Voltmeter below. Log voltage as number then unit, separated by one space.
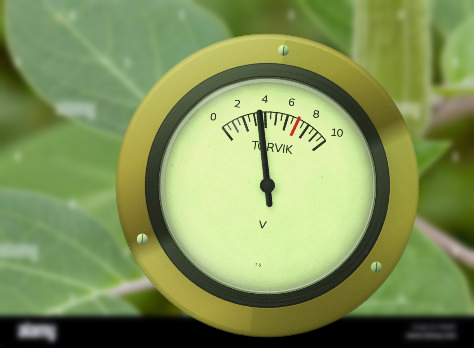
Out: 3.5 V
